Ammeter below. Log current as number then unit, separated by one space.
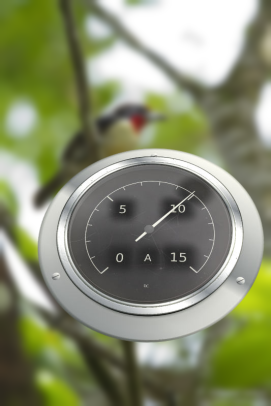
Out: 10 A
